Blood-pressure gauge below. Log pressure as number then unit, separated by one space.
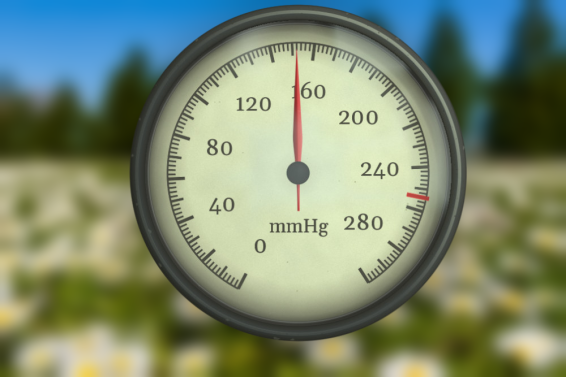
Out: 152 mmHg
